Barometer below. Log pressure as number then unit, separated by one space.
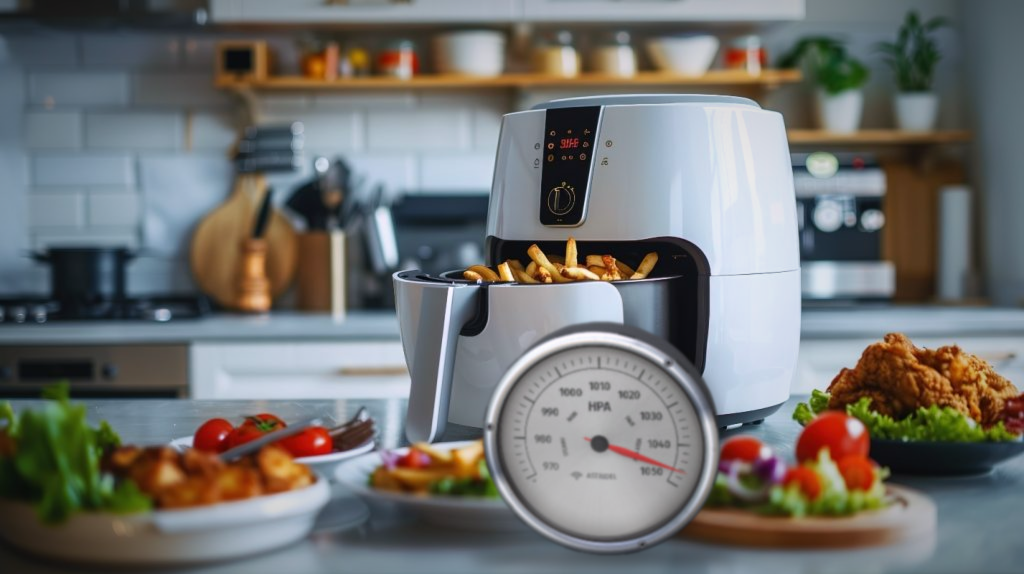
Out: 1046 hPa
